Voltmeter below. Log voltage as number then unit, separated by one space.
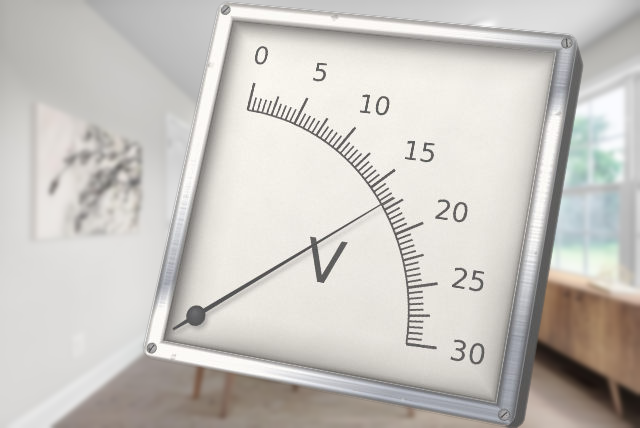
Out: 17 V
